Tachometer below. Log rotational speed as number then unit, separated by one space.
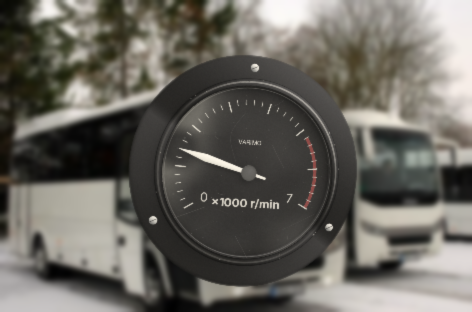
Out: 1400 rpm
